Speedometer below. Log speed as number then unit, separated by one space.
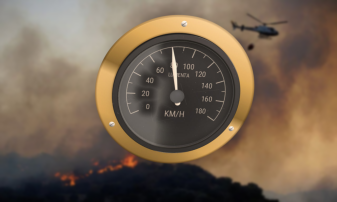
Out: 80 km/h
